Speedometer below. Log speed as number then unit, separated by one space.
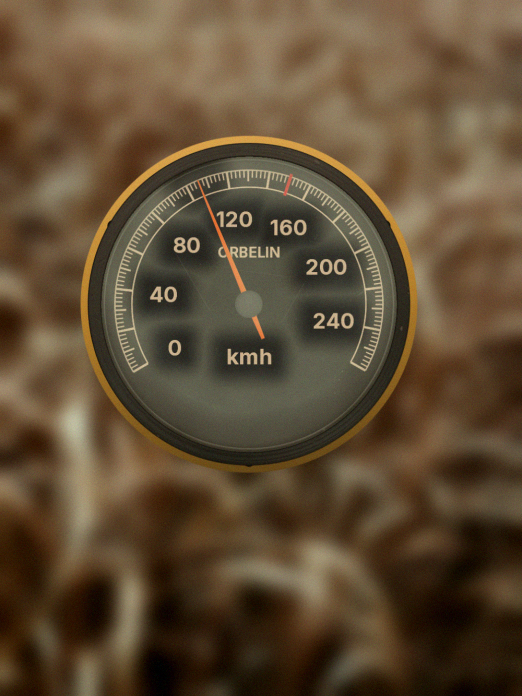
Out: 106 km/h
